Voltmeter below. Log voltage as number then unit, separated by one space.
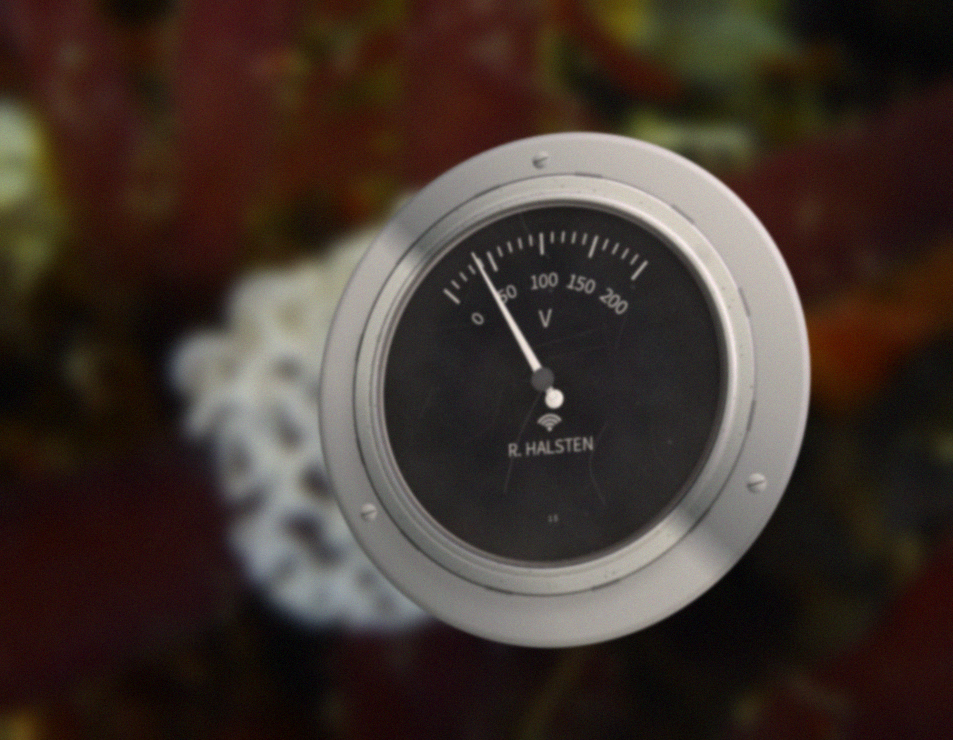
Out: 40 V
